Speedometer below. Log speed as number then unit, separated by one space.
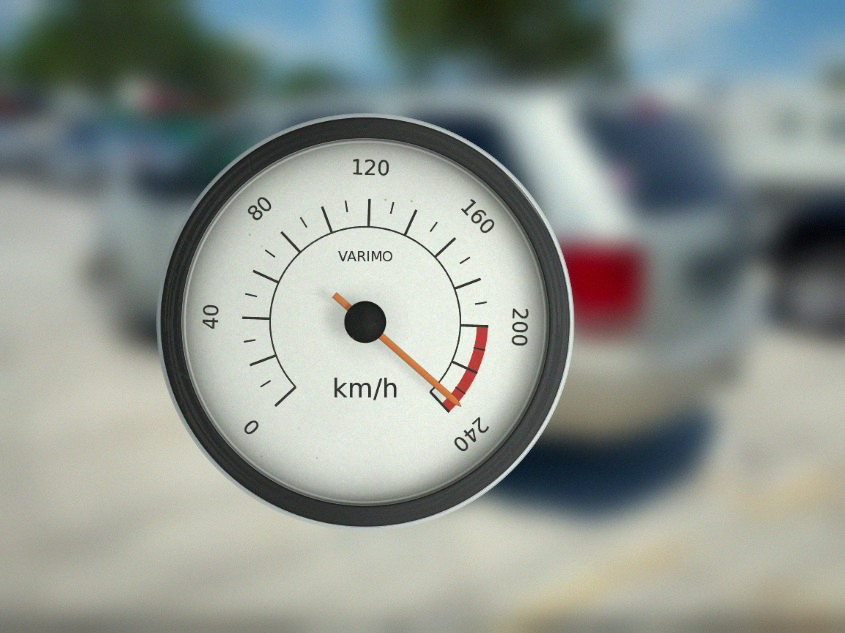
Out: 235 km/h
